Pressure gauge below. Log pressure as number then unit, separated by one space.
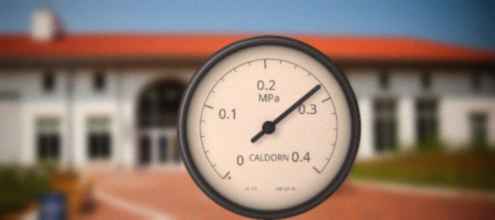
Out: 0.28 MPa
